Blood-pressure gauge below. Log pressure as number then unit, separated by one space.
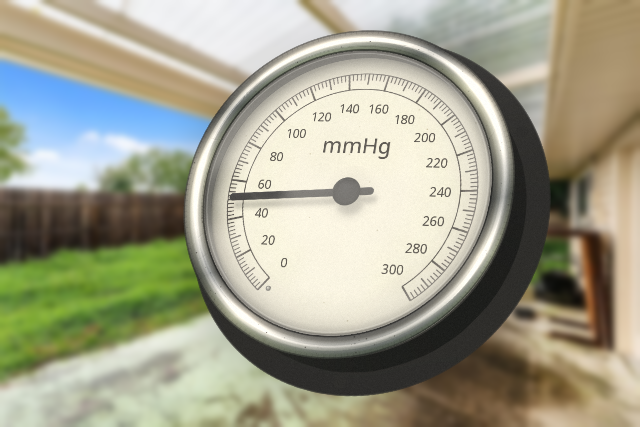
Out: 50 mmHg
